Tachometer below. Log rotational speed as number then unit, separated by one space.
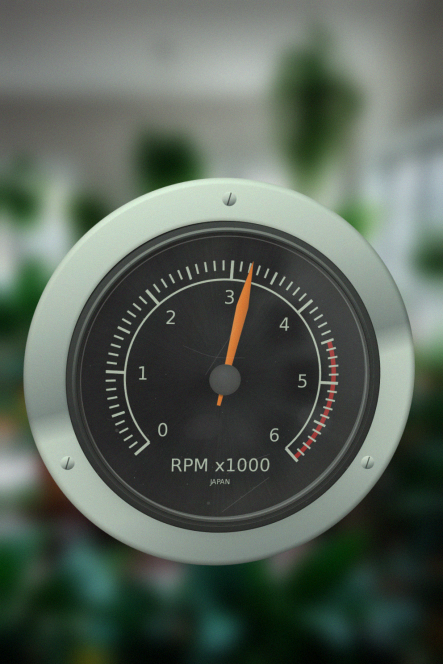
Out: 3200 rpm
